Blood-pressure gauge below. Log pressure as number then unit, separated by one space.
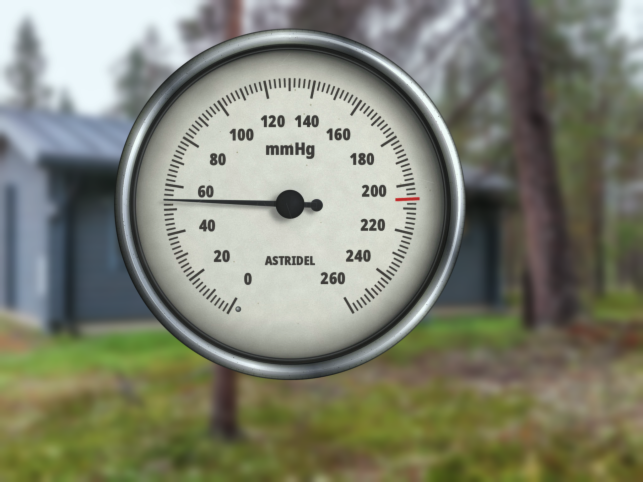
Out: 54 mmHg
